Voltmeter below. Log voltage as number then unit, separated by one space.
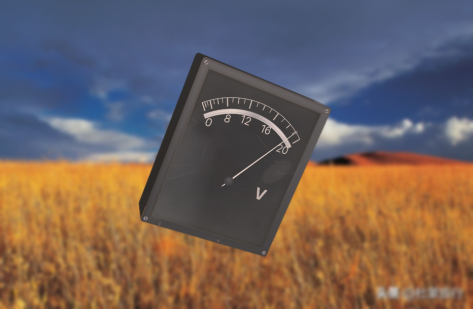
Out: 19 V
